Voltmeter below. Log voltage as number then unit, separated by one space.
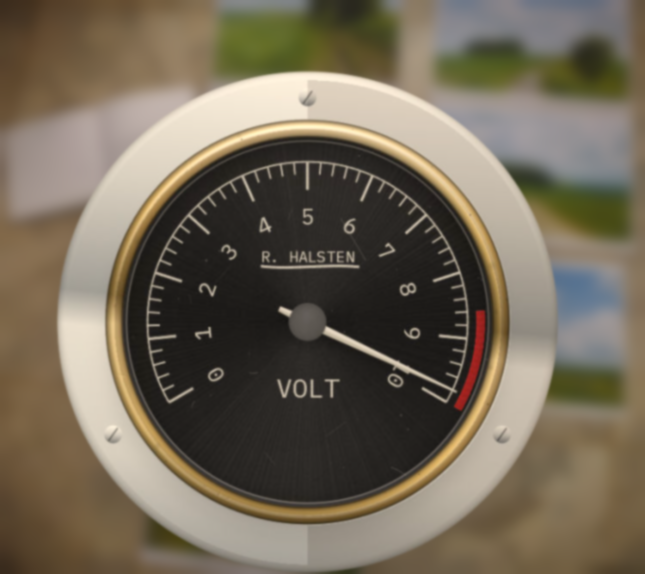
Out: 9.8 V
